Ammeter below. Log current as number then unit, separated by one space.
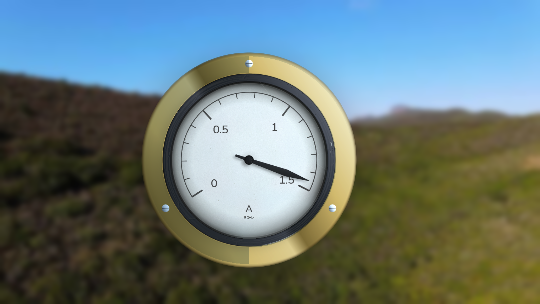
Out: 1.45 A
